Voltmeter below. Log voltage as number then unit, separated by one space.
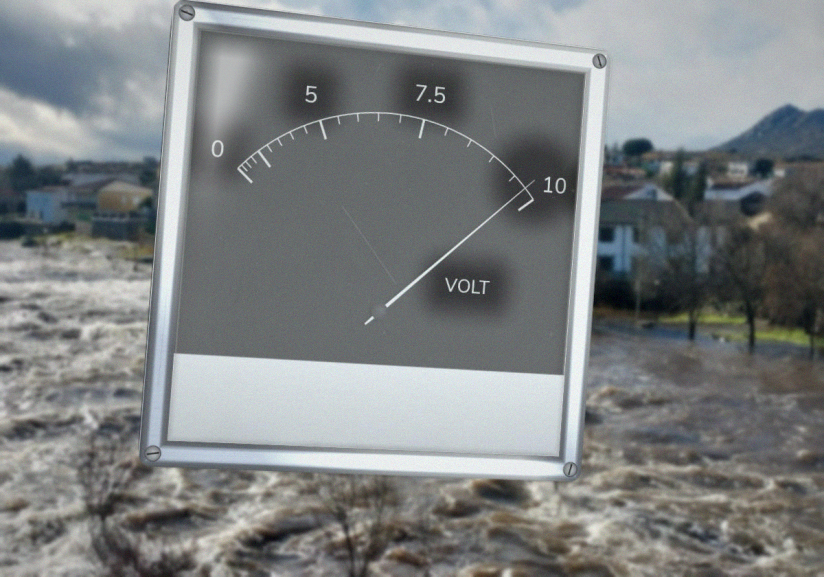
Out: 9.75 V
